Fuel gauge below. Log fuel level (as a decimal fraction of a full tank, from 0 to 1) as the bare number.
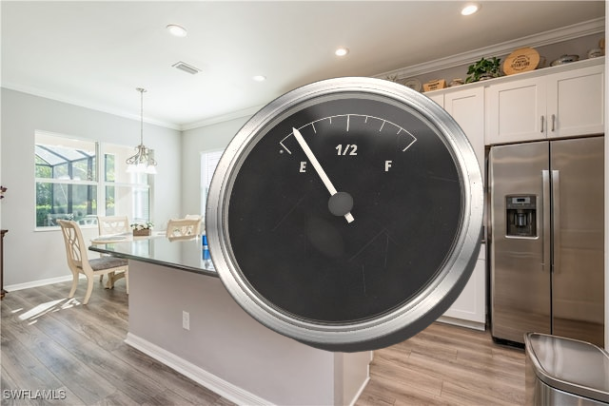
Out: 0.125
